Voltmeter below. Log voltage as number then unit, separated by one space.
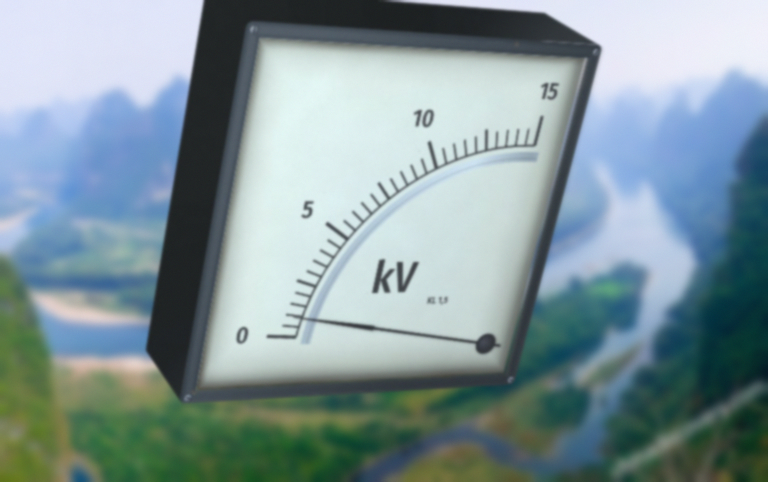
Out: 1 kV
